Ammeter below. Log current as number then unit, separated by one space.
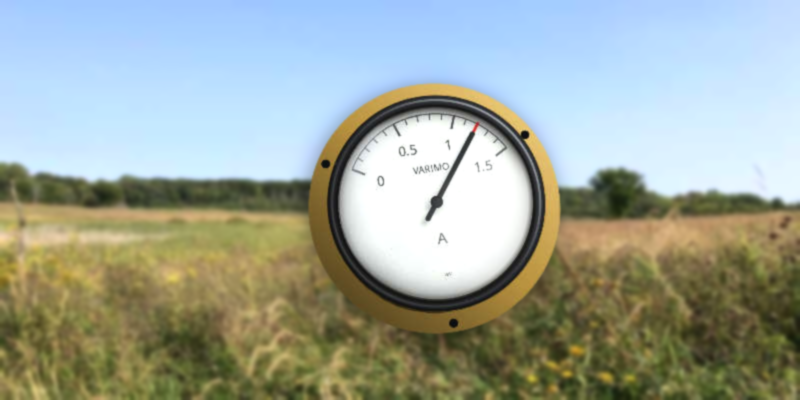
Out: 1.2 A
